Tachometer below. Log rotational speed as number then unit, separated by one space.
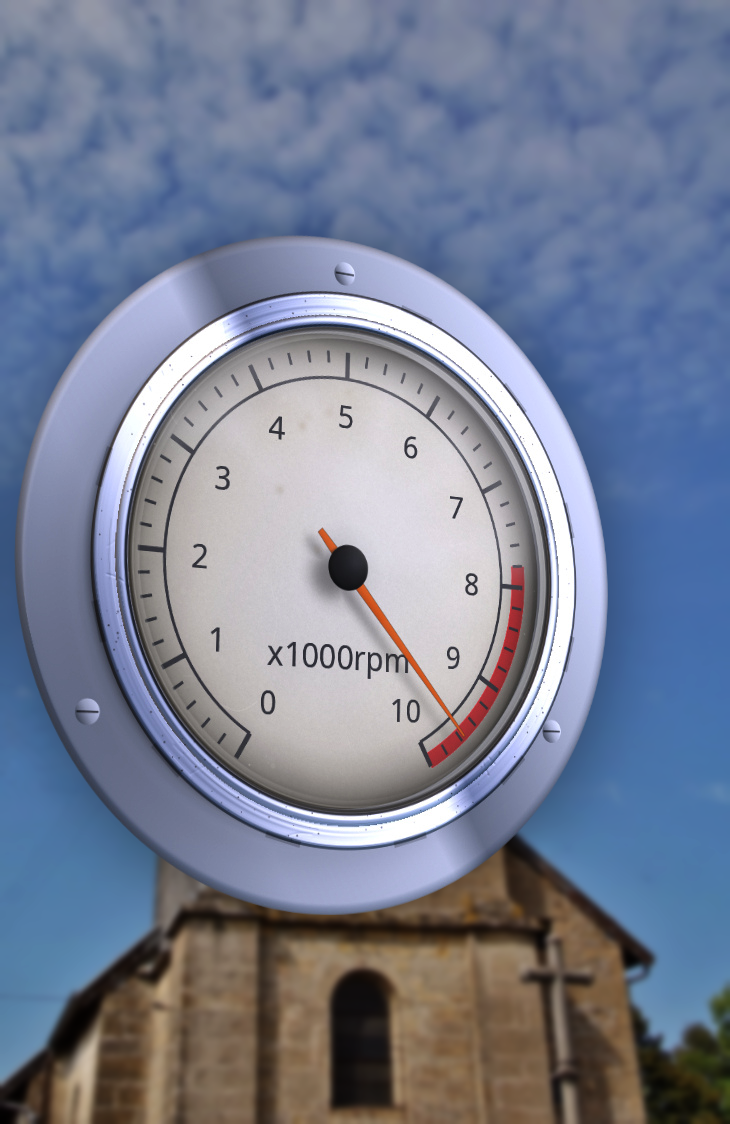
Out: 9600 rpm
